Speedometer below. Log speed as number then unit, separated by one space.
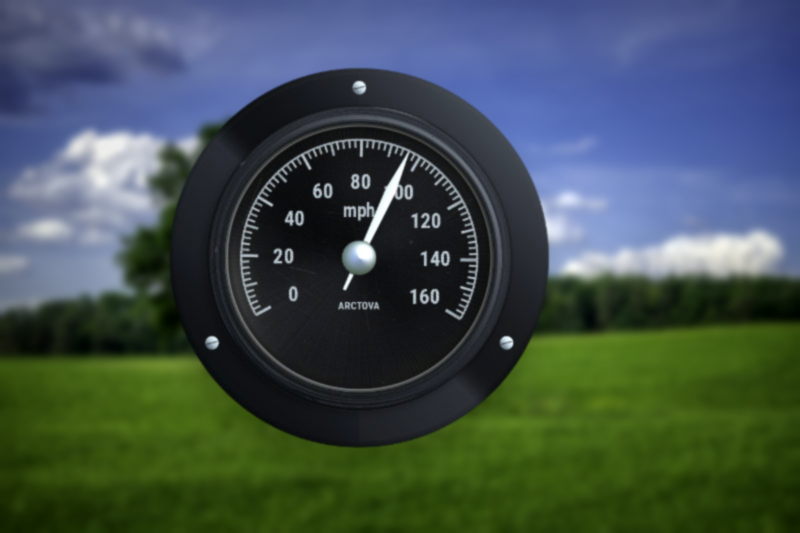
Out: 96 mph
